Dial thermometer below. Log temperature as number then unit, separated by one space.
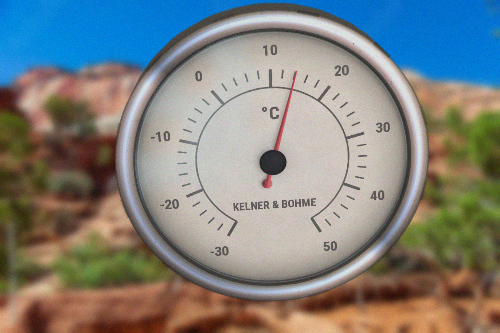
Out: 14 °C
